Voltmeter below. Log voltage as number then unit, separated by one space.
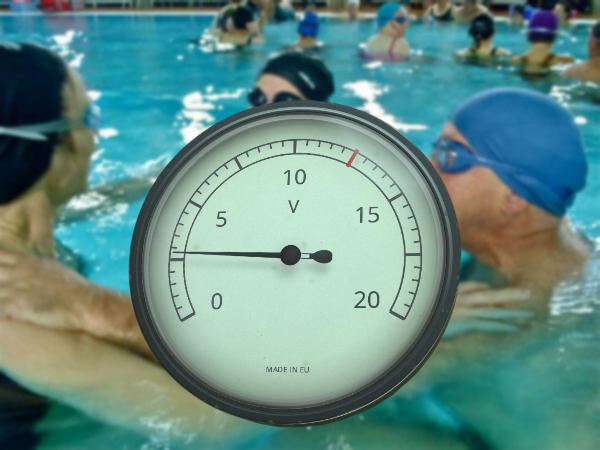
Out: 2.75 V
